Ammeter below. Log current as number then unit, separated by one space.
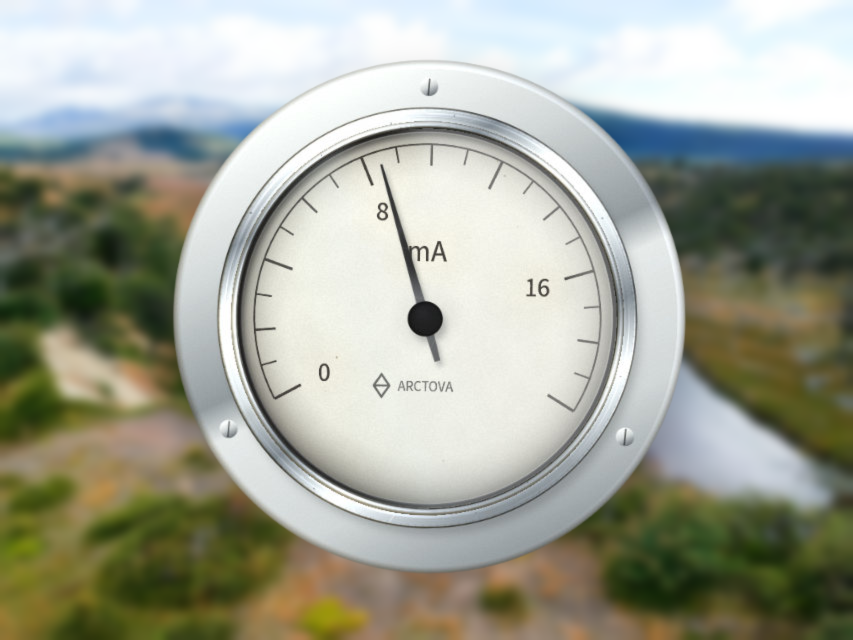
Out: 8.5 mA
